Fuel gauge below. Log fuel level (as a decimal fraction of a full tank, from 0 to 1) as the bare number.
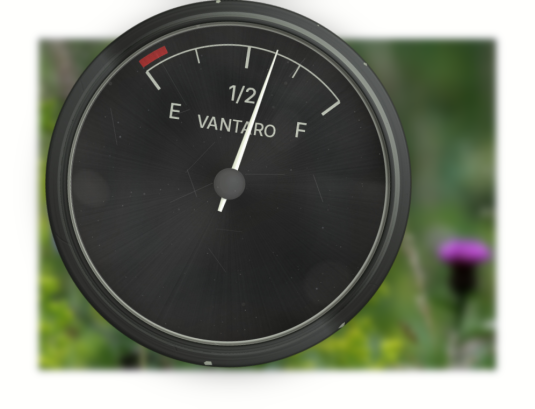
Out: 0.625
